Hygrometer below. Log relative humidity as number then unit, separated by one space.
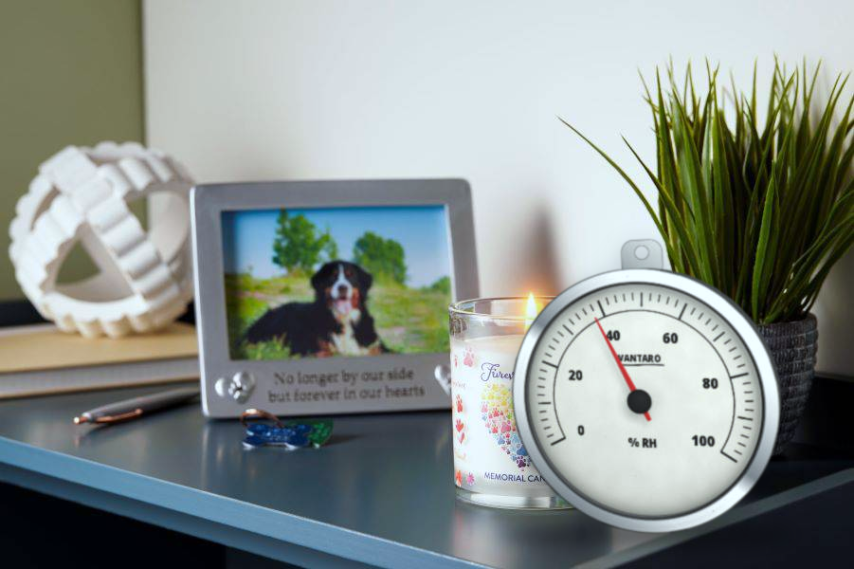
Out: 38 %
